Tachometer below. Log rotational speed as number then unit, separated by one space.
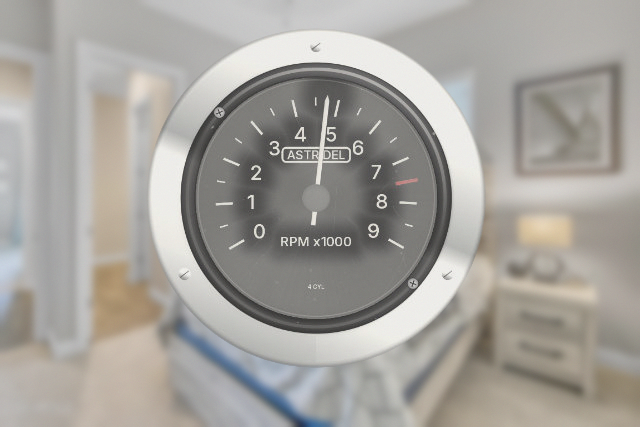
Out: 4750 rpm
